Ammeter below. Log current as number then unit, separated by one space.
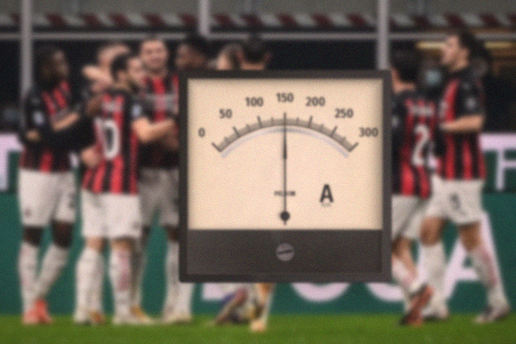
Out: 150 A
